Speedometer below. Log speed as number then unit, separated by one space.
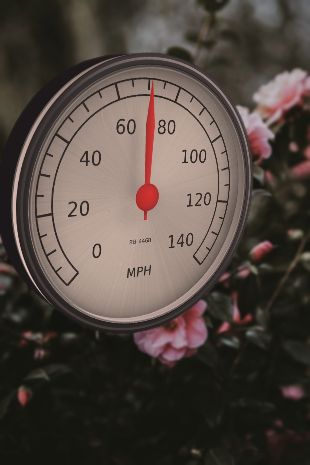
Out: 70 mph
